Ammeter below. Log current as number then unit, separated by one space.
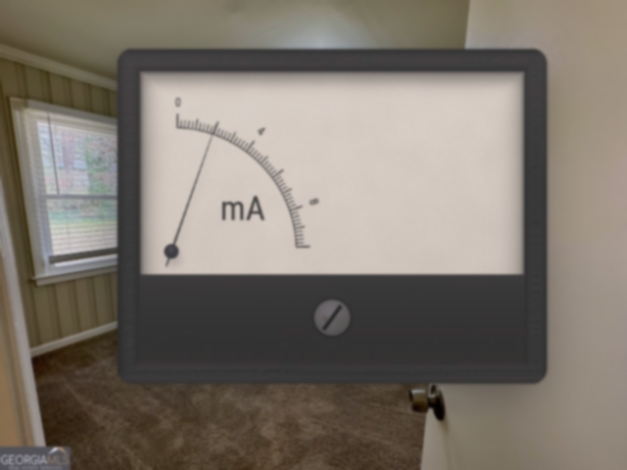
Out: 2 mA
